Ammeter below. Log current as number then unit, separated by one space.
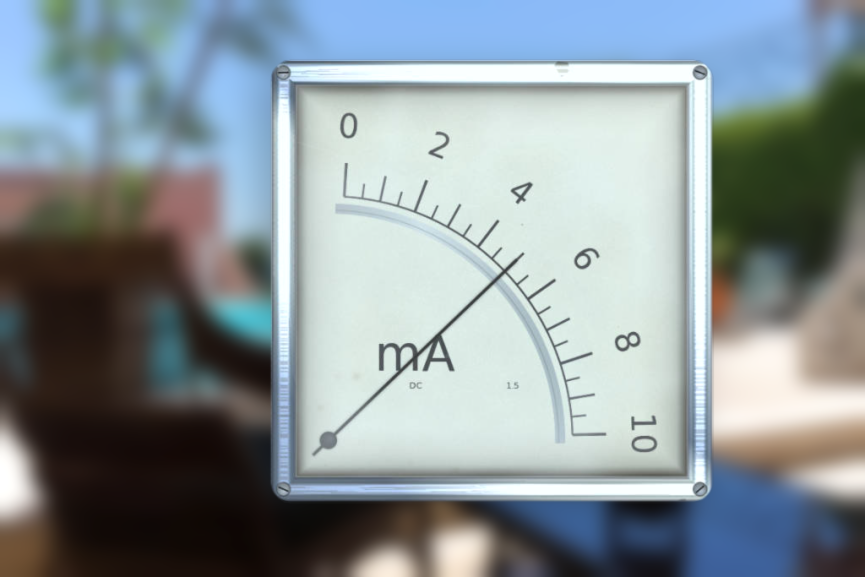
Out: 5 mA
